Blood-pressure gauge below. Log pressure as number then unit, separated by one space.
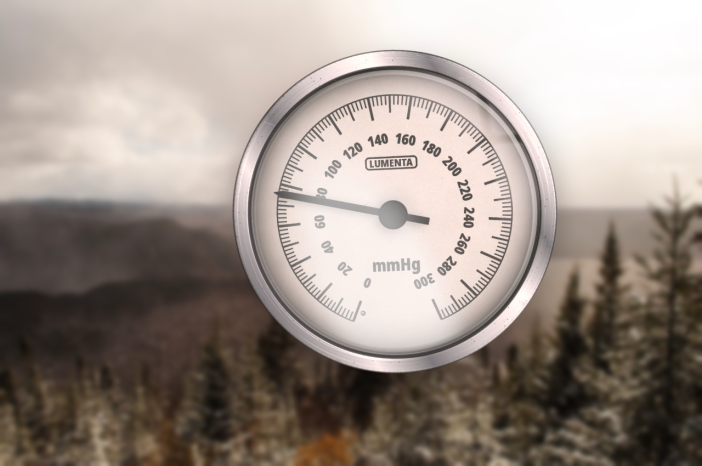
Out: 76 mmHg
